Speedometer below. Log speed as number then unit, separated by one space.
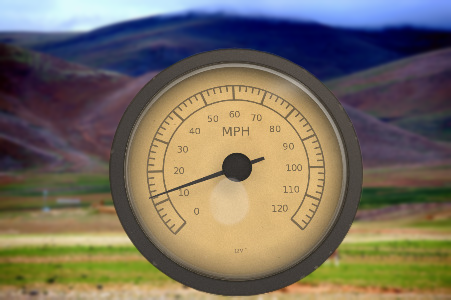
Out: 12 mph
